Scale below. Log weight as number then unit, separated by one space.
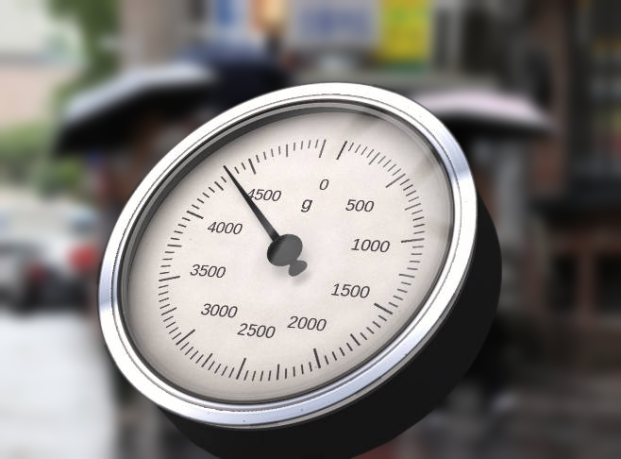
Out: 4350 g
